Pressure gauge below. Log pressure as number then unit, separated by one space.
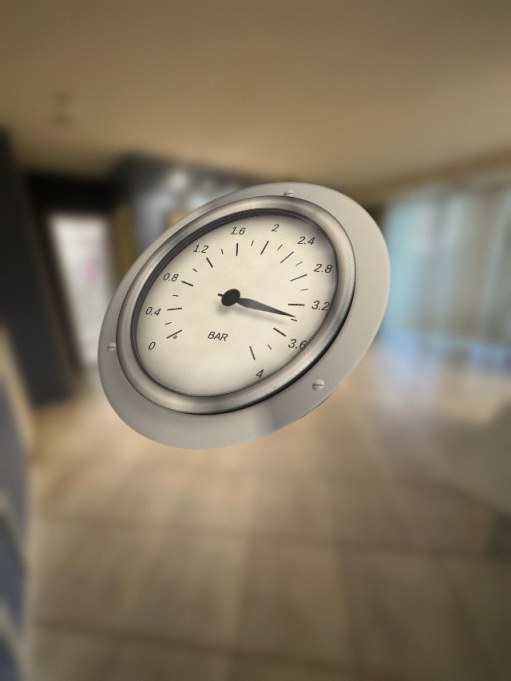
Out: 3.4 bar
